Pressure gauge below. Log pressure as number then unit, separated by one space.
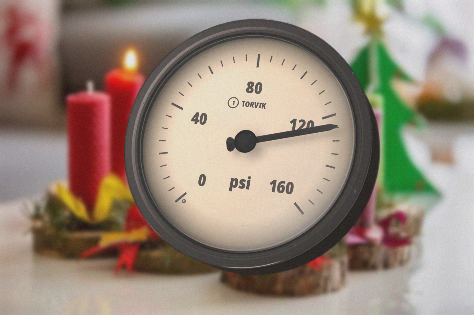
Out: 125 psi
